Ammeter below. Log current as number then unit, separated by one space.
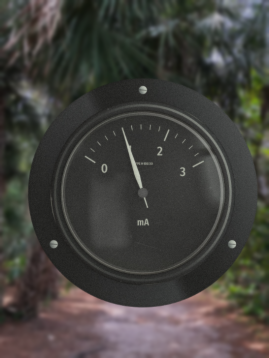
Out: 1 mA
